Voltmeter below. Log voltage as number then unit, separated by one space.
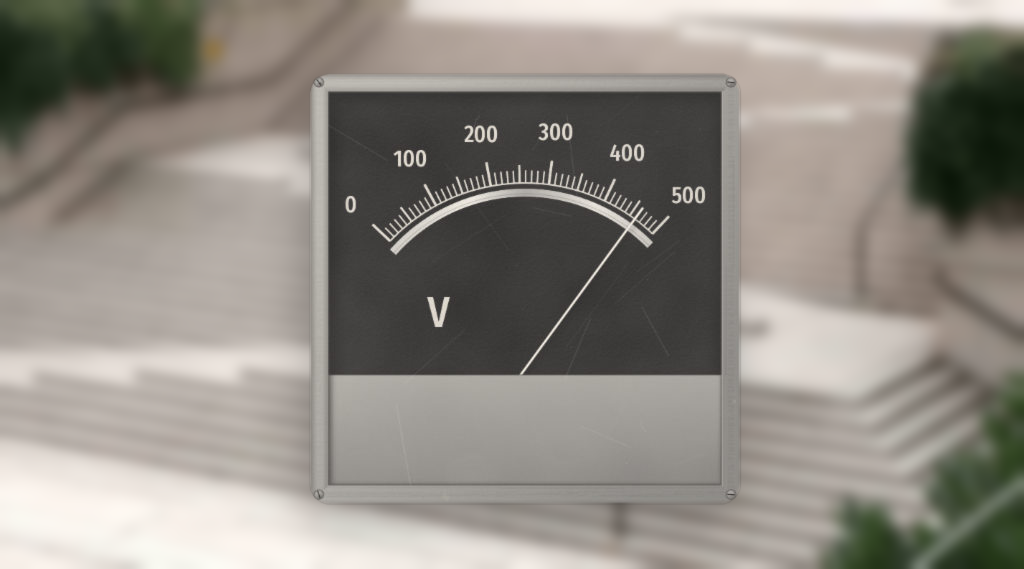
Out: 460 V
